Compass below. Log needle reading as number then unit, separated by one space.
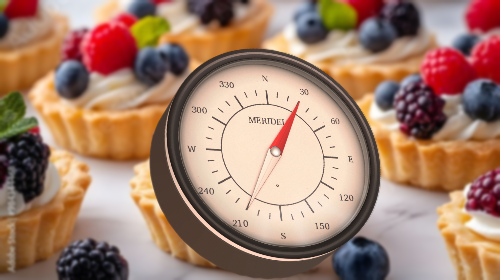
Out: 30 °
